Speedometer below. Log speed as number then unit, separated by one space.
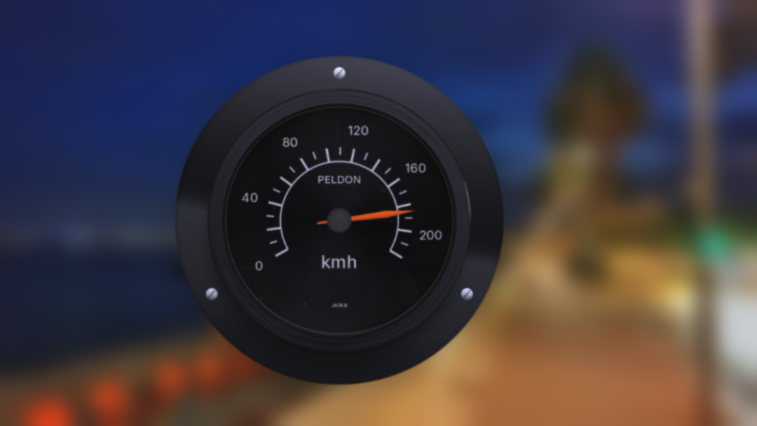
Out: 185 km/h
